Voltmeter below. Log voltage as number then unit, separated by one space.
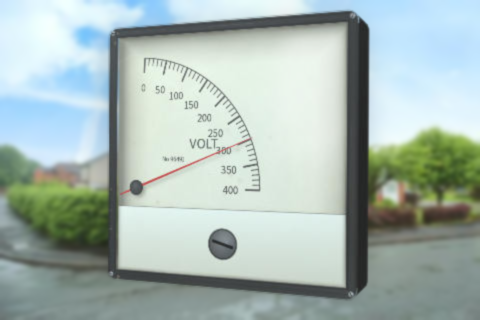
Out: 300 V
